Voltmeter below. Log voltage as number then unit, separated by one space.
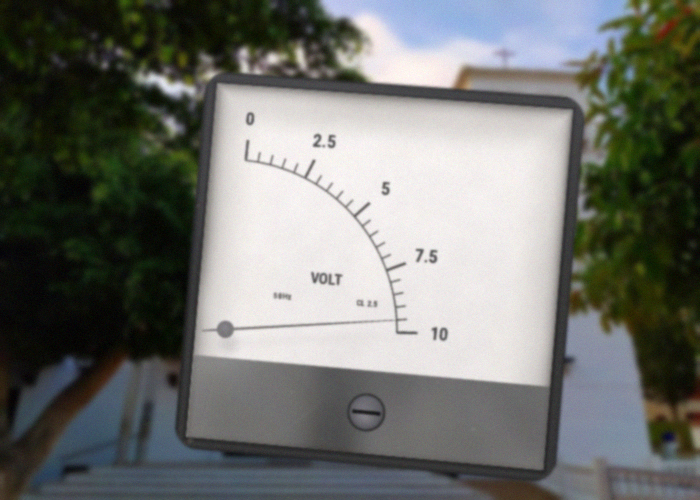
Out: 9.5 V
